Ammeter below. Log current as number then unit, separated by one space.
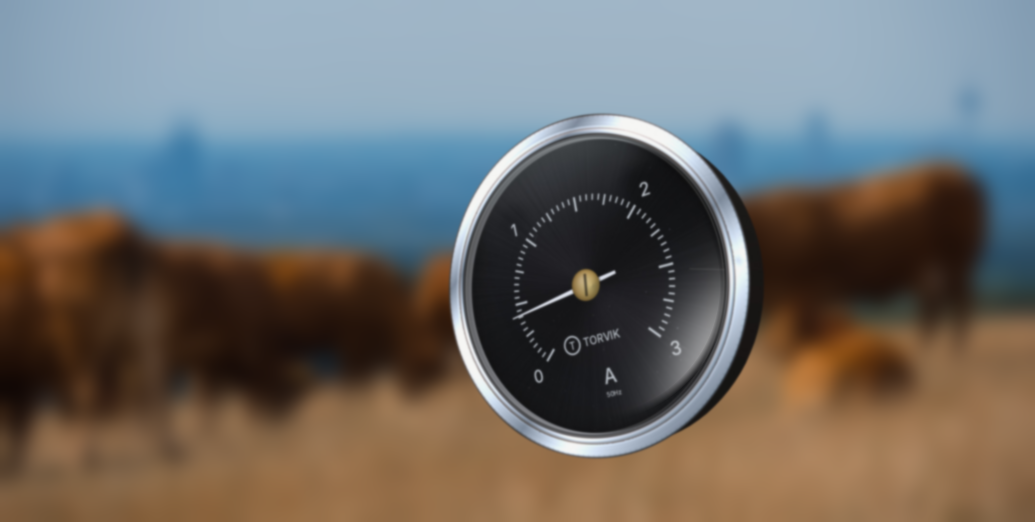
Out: 0.4 A
